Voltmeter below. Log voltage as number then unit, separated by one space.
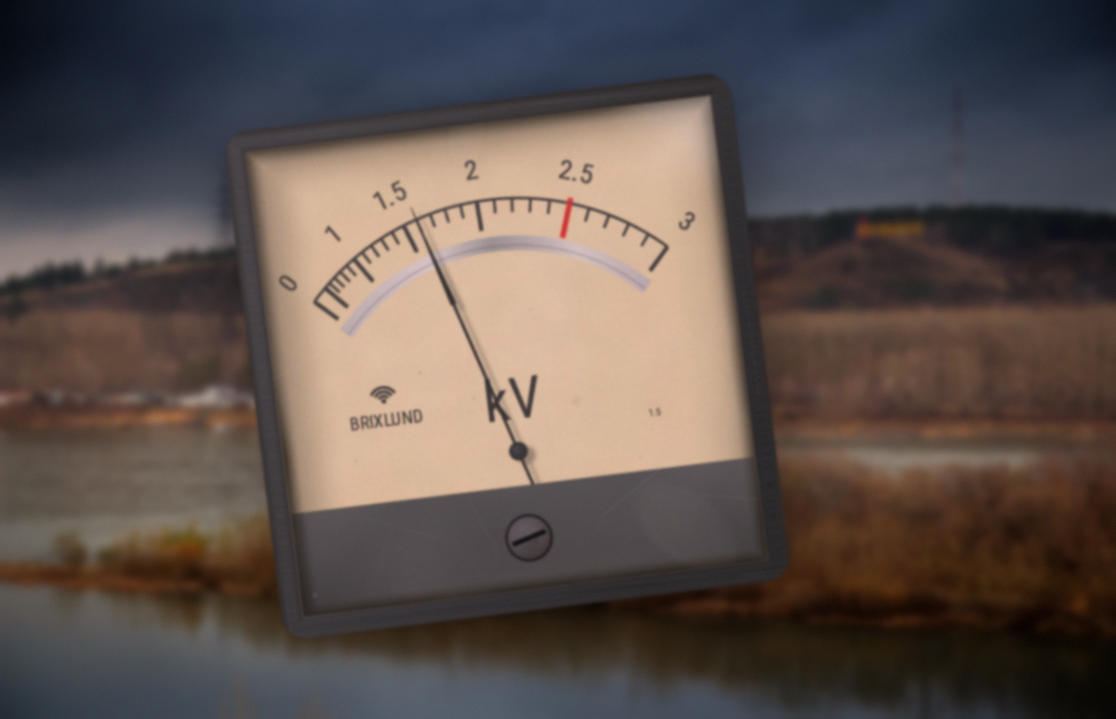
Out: 1.6 kV
